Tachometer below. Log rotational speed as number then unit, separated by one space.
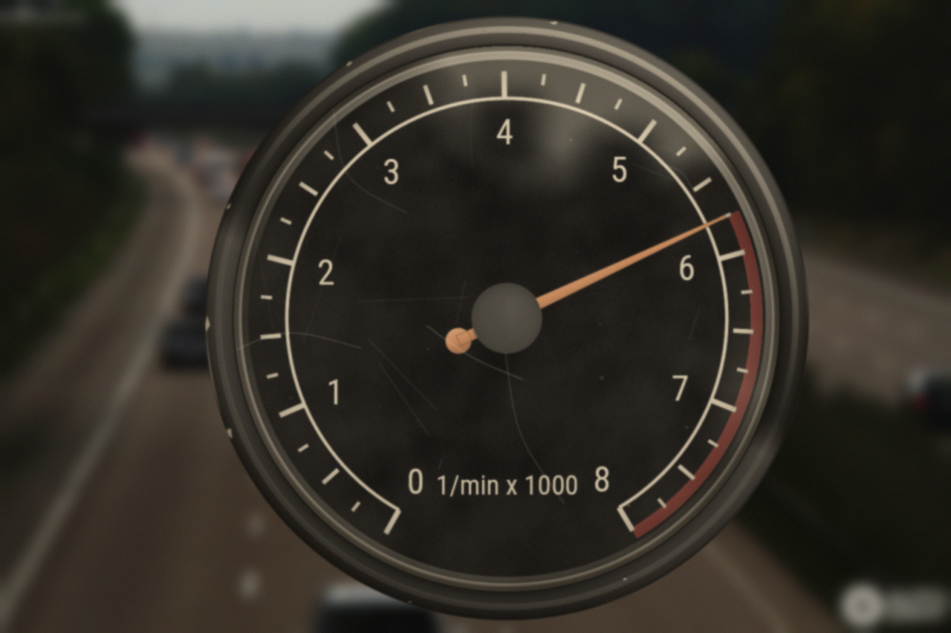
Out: 5750 rpm
